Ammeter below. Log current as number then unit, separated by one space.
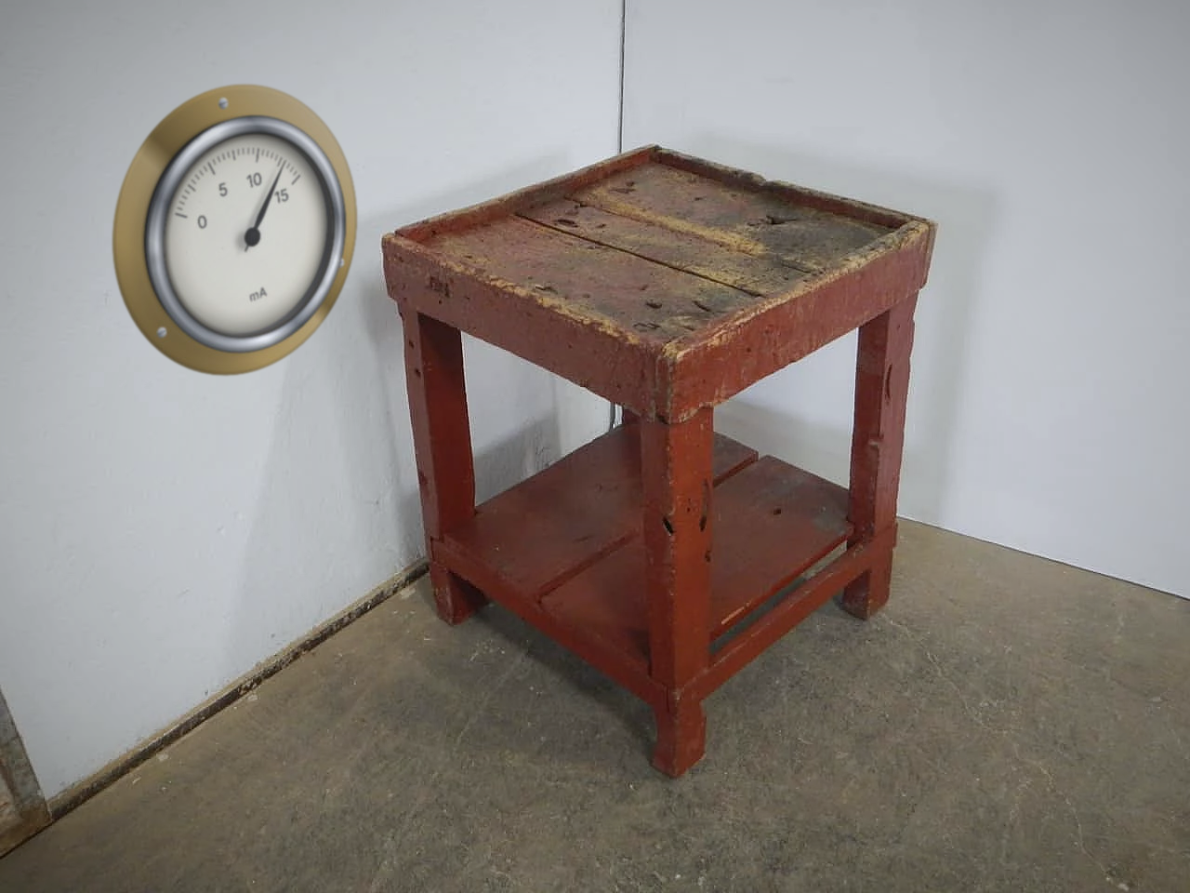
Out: 12.5 mA
